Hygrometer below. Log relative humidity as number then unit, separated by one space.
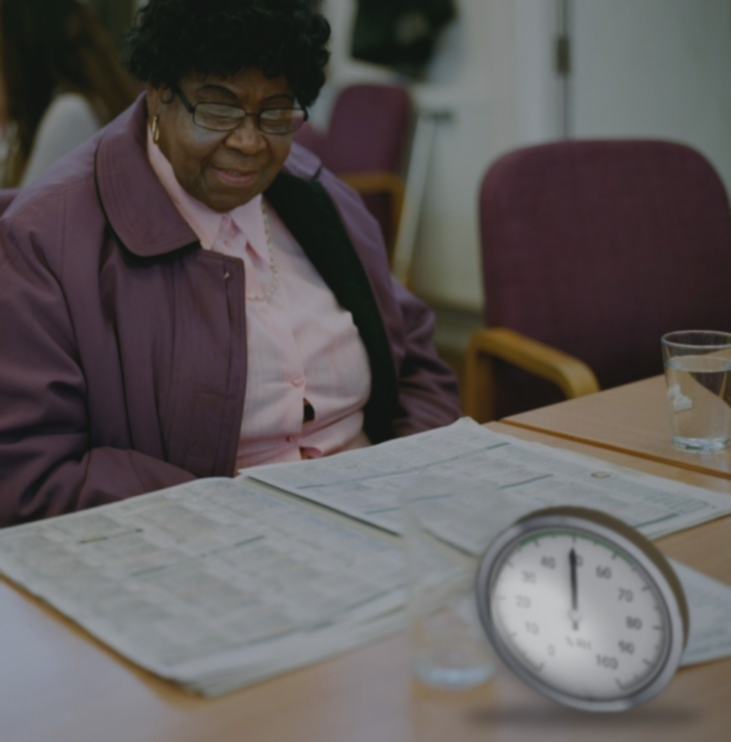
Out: 50 %
